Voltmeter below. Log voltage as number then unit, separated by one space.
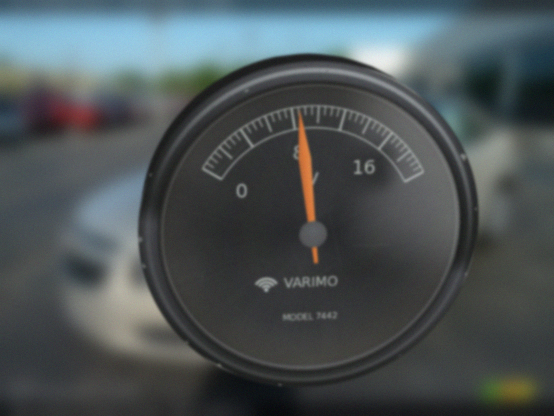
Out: 8.5 V
